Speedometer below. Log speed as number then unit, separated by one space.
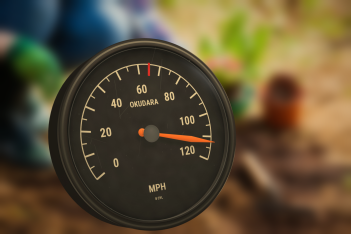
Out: 112.5 mph
